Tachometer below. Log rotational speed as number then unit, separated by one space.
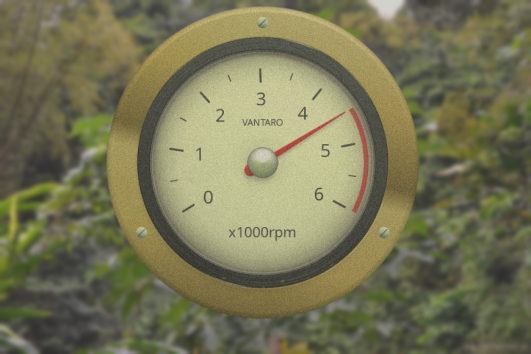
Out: 4500 rpm
